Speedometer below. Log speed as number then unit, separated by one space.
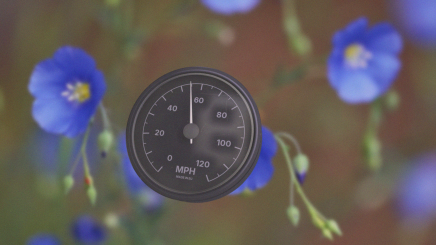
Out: 55 mph
